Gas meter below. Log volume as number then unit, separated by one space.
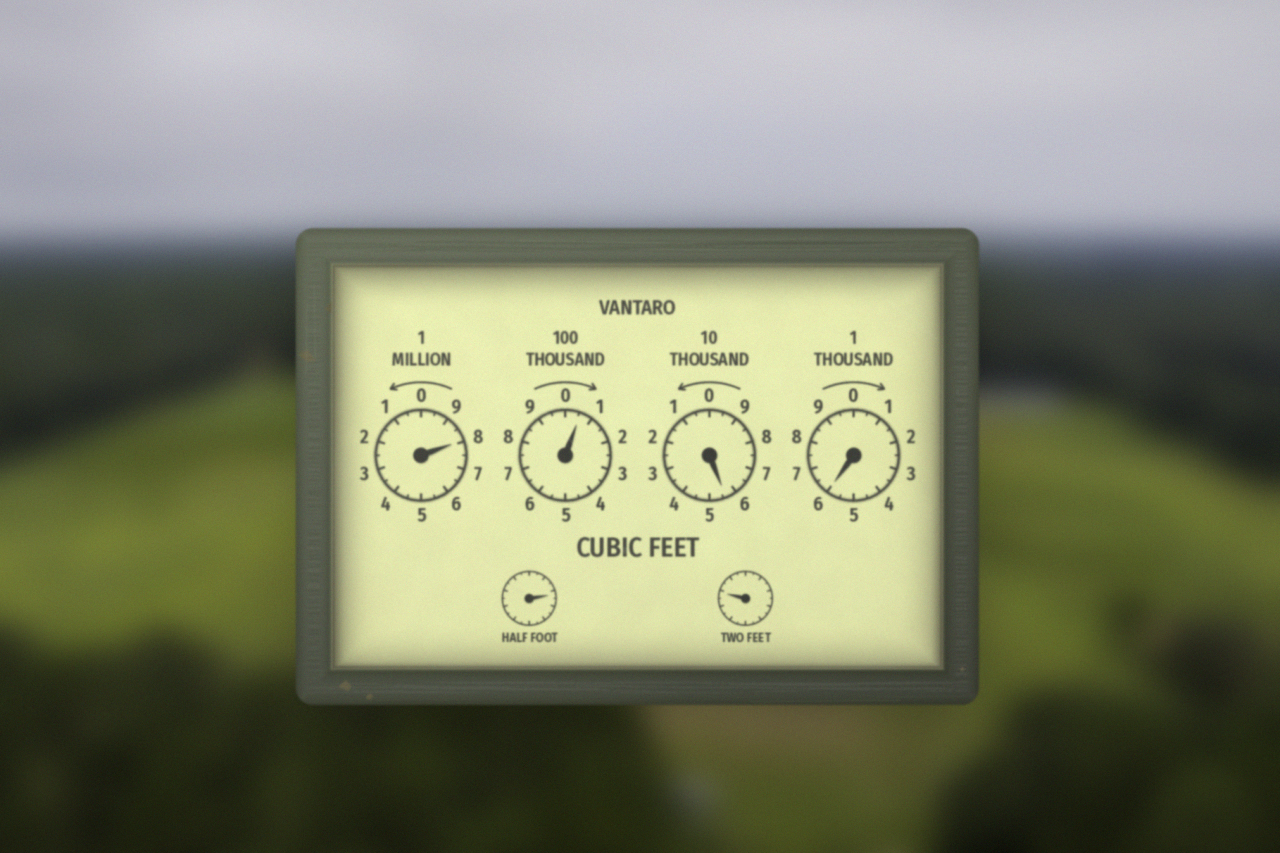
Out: 805600 ft³
